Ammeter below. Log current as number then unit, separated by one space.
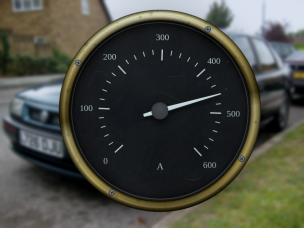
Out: 460 A
